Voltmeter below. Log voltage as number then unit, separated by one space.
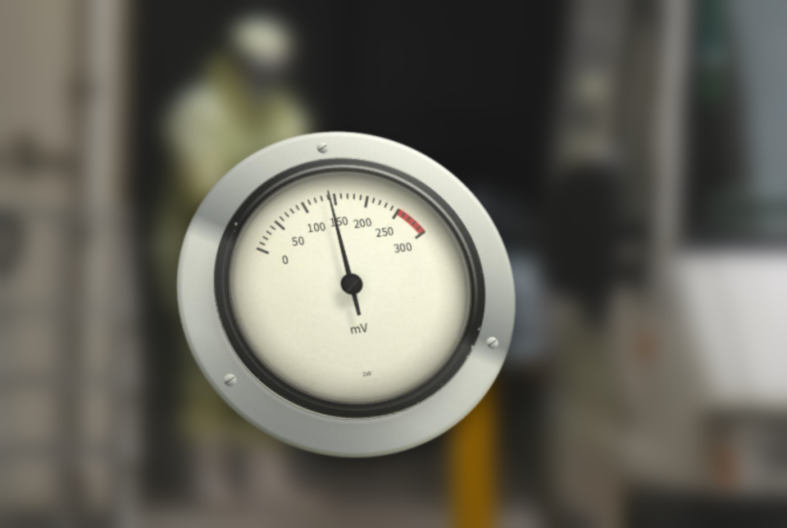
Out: 140 mV
